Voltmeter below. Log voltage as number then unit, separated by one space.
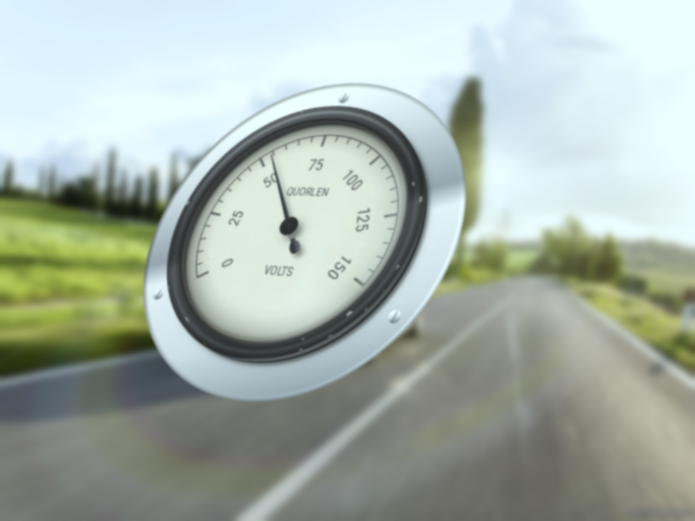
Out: 55 V
